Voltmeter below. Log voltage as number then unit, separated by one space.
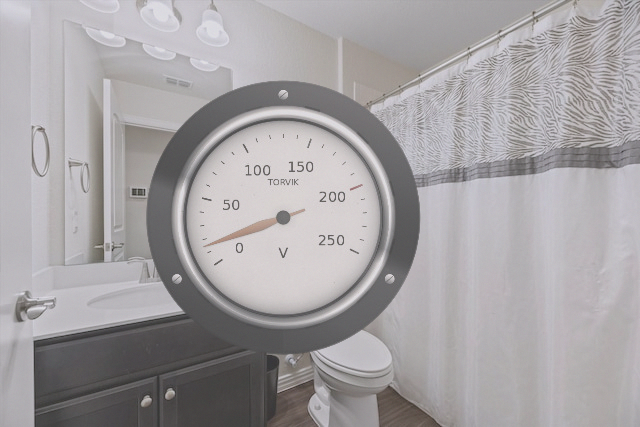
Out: 15 V
